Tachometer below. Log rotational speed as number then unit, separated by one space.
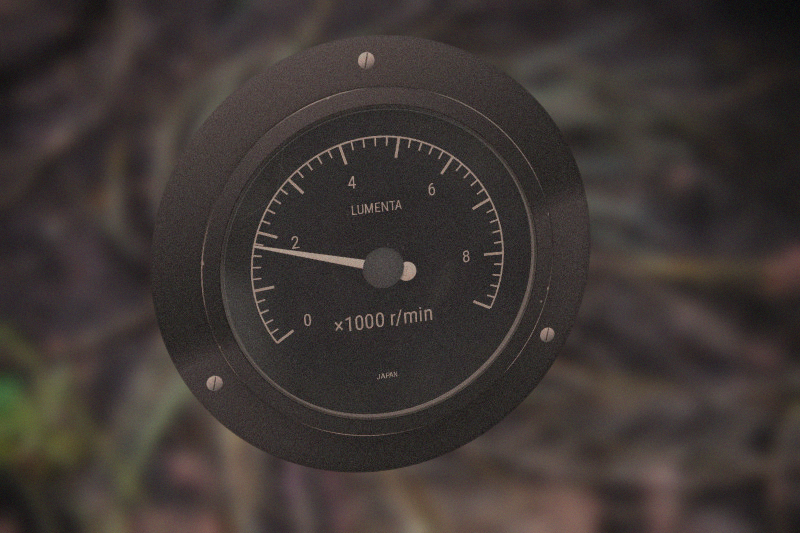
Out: 1800 rpm
